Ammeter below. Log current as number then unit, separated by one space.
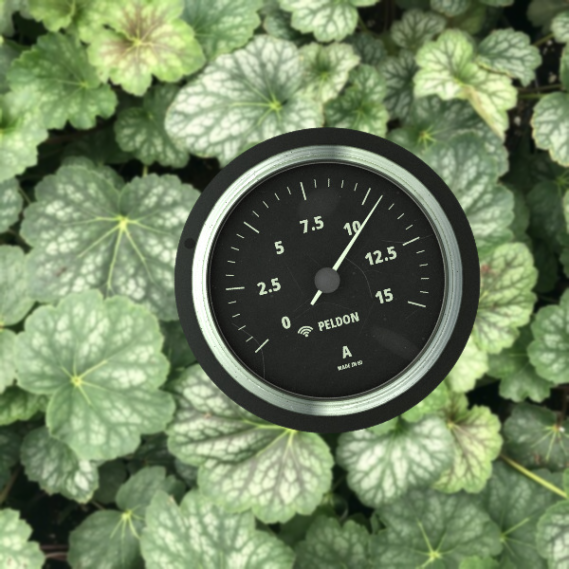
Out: 10.5 A
